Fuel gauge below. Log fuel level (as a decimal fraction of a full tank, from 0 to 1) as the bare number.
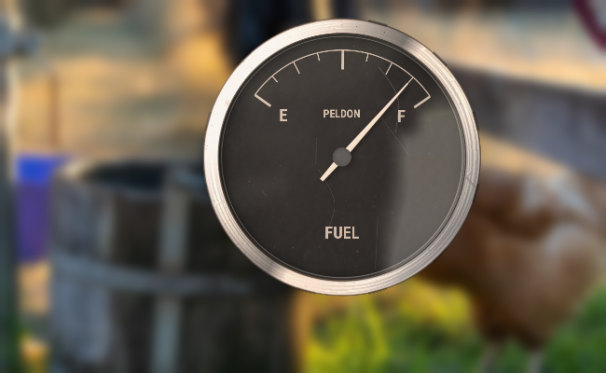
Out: 0.875
